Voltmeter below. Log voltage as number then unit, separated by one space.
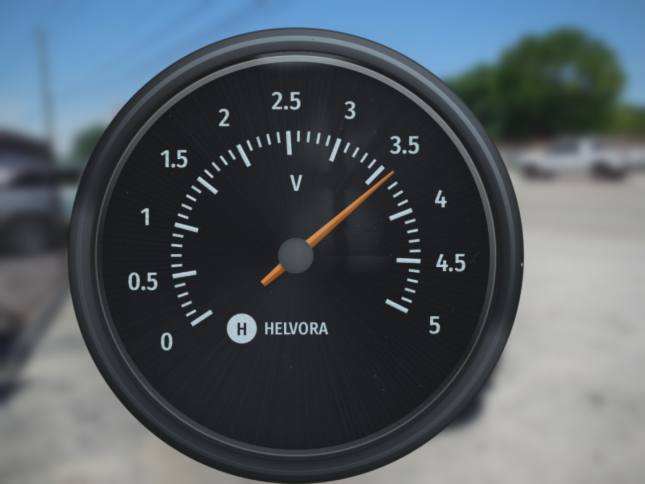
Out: 3.6 V
